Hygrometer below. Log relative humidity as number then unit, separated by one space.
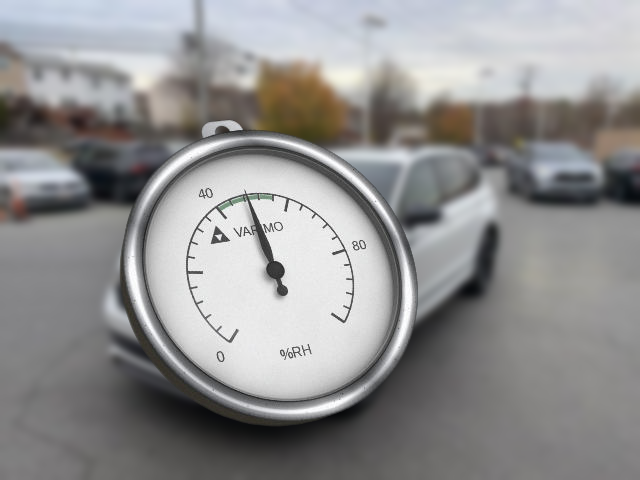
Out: 48 %
